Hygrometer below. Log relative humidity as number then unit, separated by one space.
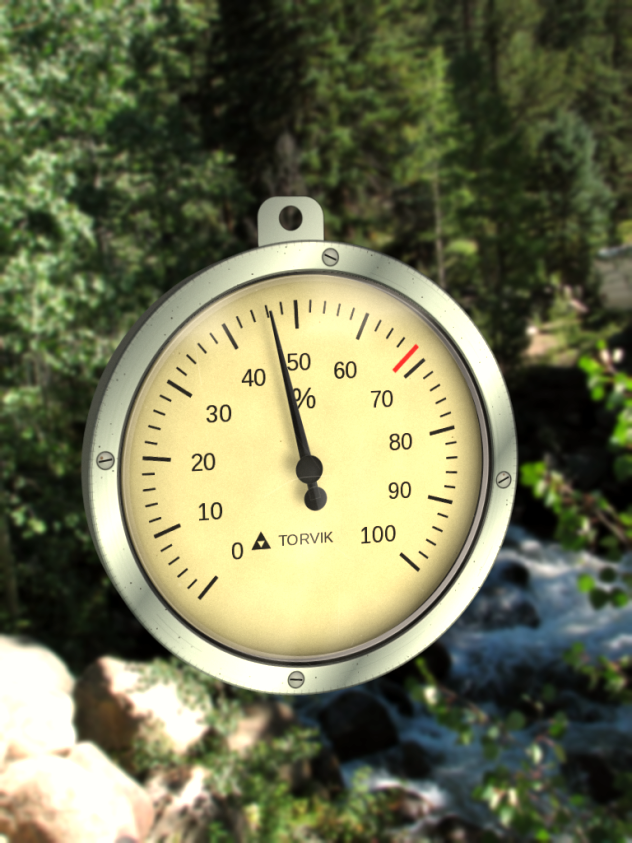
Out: 46 %
